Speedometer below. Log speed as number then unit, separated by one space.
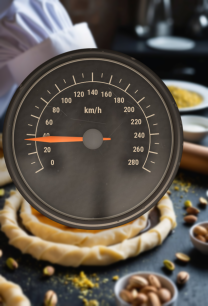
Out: 35 km/h
